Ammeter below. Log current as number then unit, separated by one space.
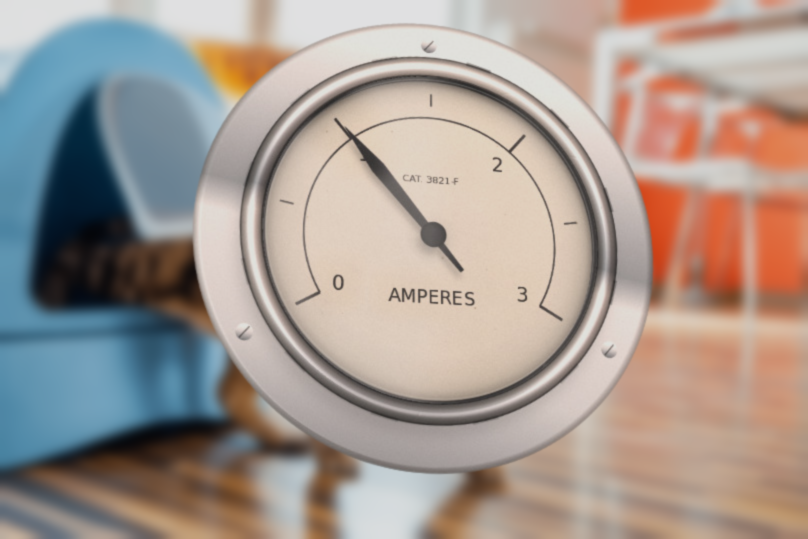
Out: 1 A
